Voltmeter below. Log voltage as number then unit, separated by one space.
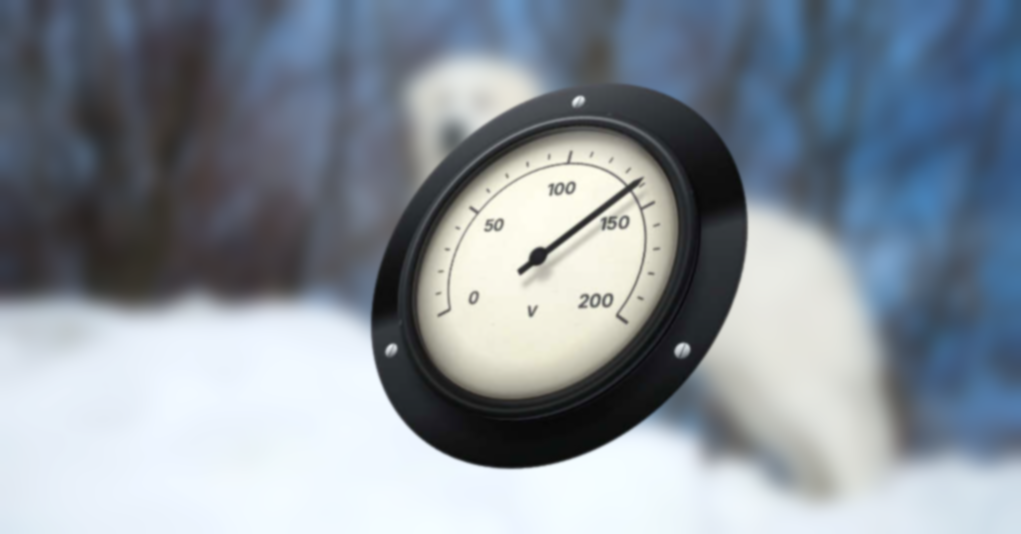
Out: 140 V
